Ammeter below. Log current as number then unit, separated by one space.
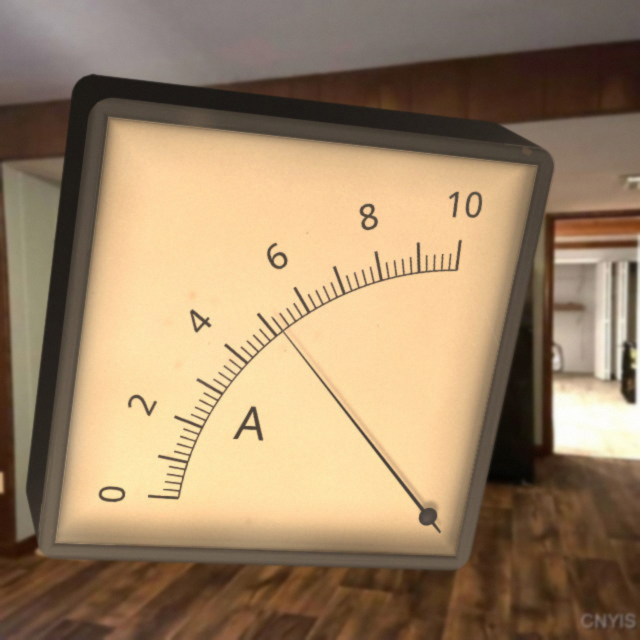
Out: 5.2 A
